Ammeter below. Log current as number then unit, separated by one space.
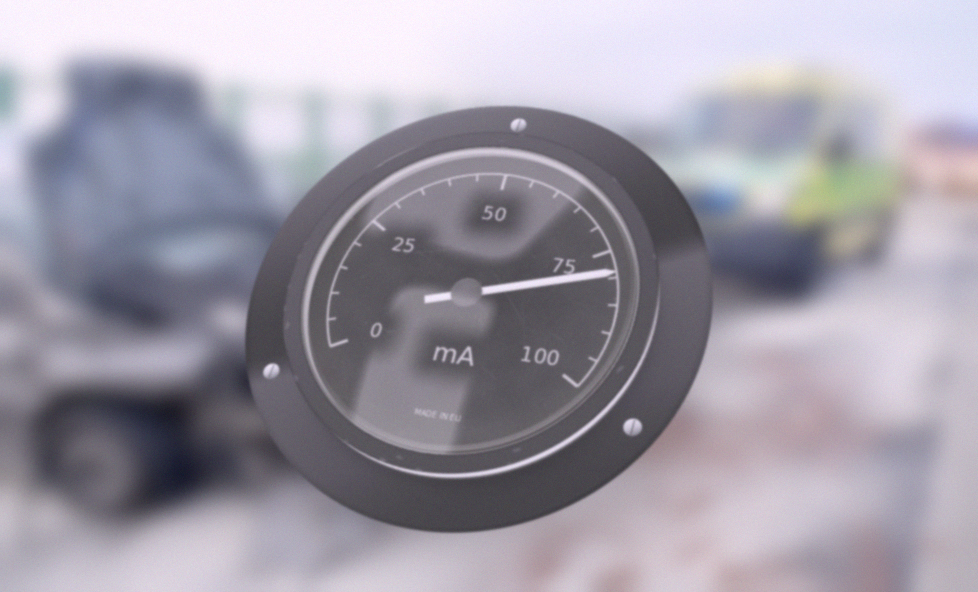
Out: 80 mA
